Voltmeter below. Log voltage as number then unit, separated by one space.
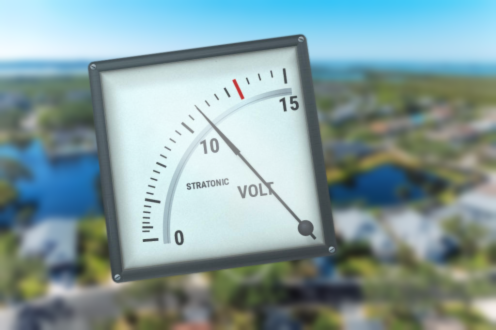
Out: 11 V
